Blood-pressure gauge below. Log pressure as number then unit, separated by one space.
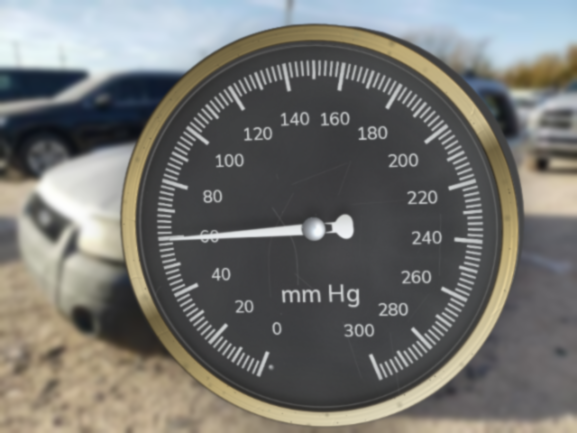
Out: 60 mmHg
